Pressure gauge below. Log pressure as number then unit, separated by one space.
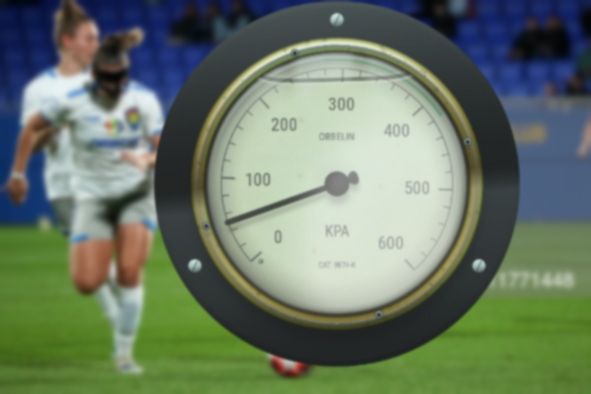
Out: 50 kPa
